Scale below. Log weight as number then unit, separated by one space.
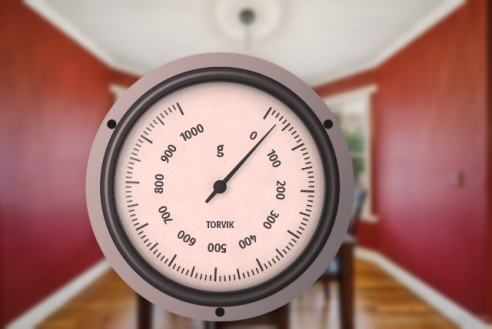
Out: 30 g
